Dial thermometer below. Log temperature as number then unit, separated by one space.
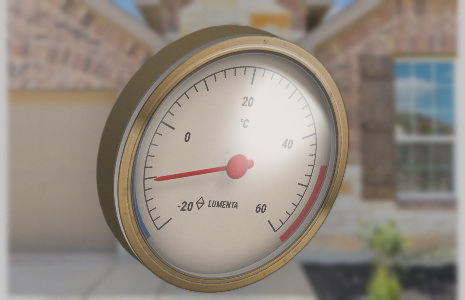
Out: -10 °C
